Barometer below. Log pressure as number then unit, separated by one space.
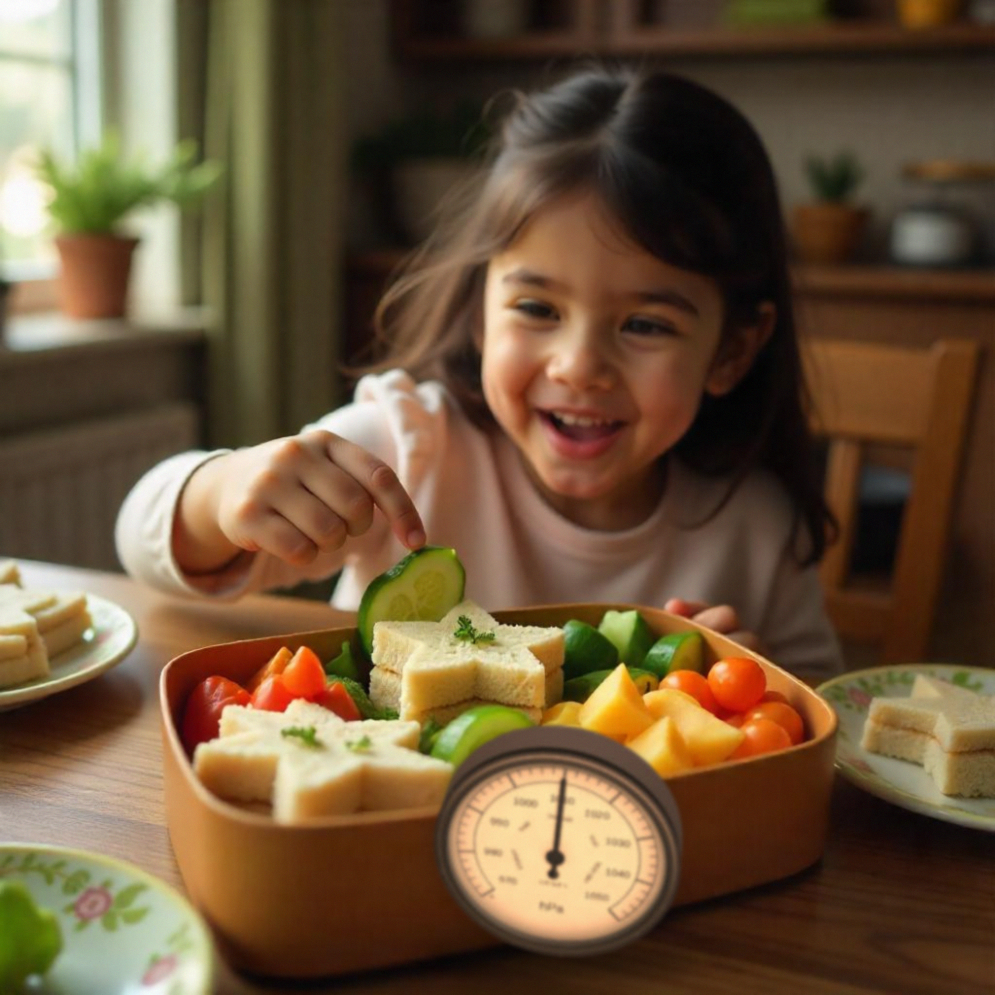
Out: 1010 hPa
